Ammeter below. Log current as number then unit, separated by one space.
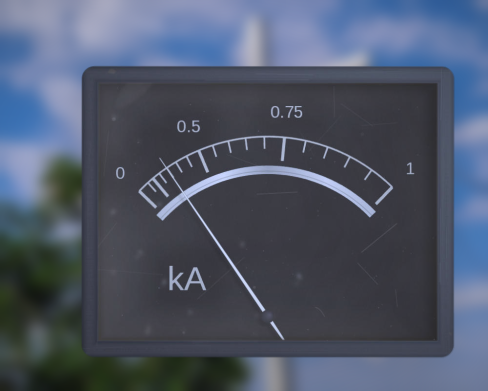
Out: 0.35 kA
